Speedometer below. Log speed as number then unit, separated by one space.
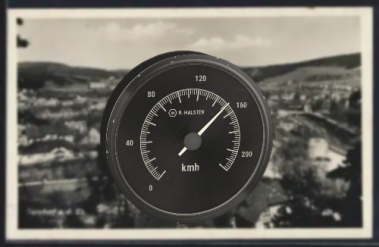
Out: 150 km/h
